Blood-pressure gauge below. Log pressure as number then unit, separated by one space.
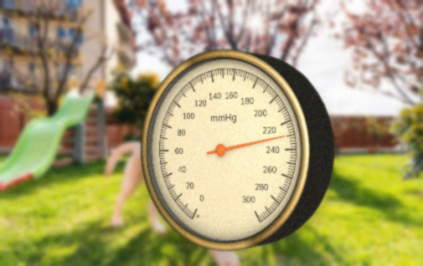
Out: 230 mmHg
